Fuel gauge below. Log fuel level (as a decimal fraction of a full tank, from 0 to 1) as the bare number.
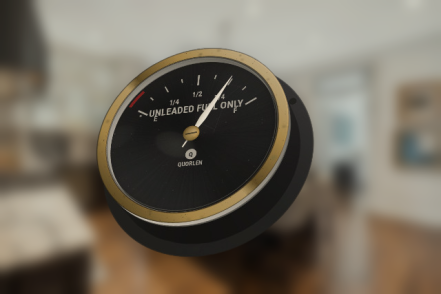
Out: 0.75
